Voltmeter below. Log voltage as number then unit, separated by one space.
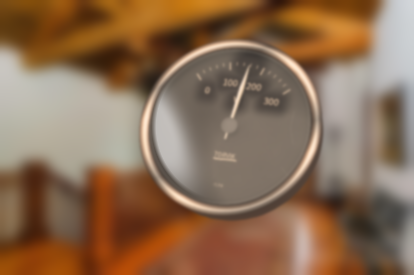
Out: 160 V
